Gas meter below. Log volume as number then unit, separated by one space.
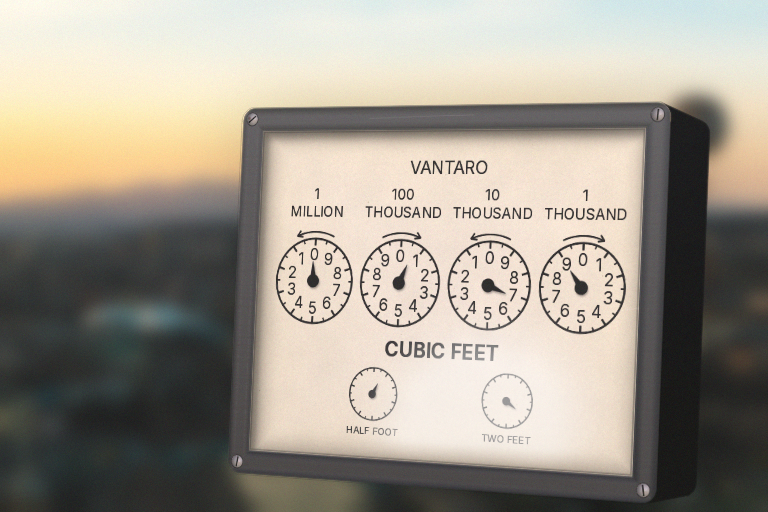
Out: 6900 ft³
